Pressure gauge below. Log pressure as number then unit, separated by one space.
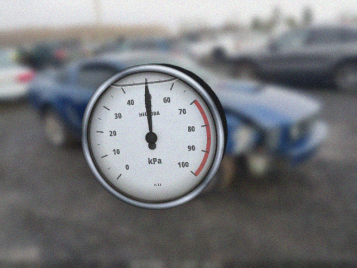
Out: 50 kPa
